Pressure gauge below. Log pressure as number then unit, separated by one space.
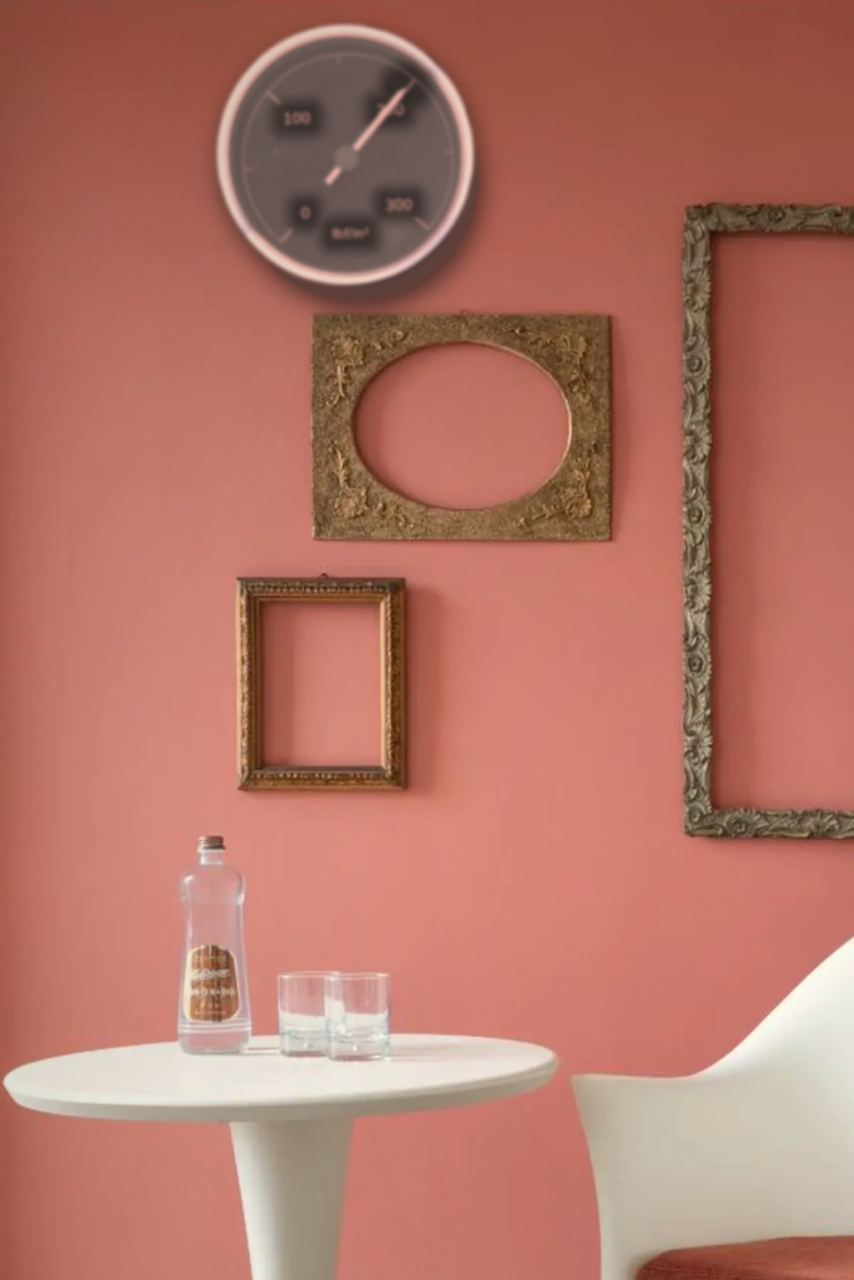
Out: 200 psi
